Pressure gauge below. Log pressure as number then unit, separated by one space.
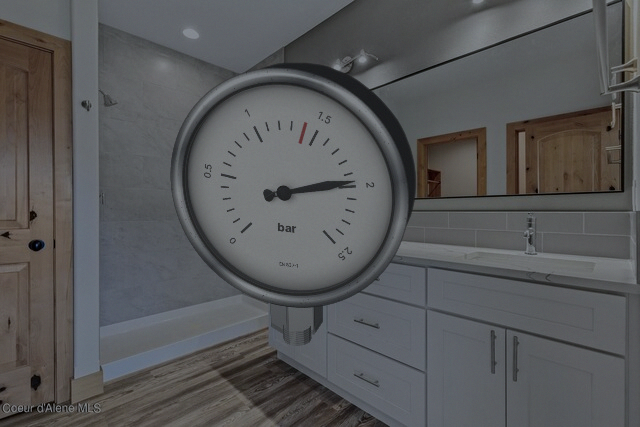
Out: 1.95 bar
